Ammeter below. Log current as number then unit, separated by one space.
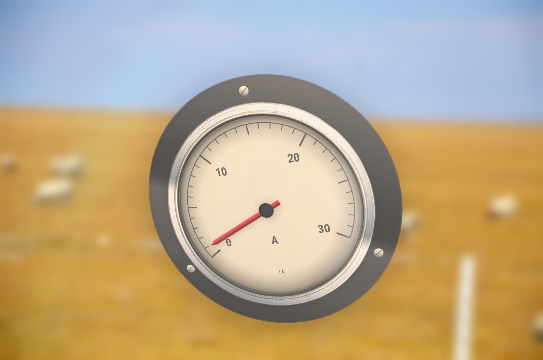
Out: 1 A
